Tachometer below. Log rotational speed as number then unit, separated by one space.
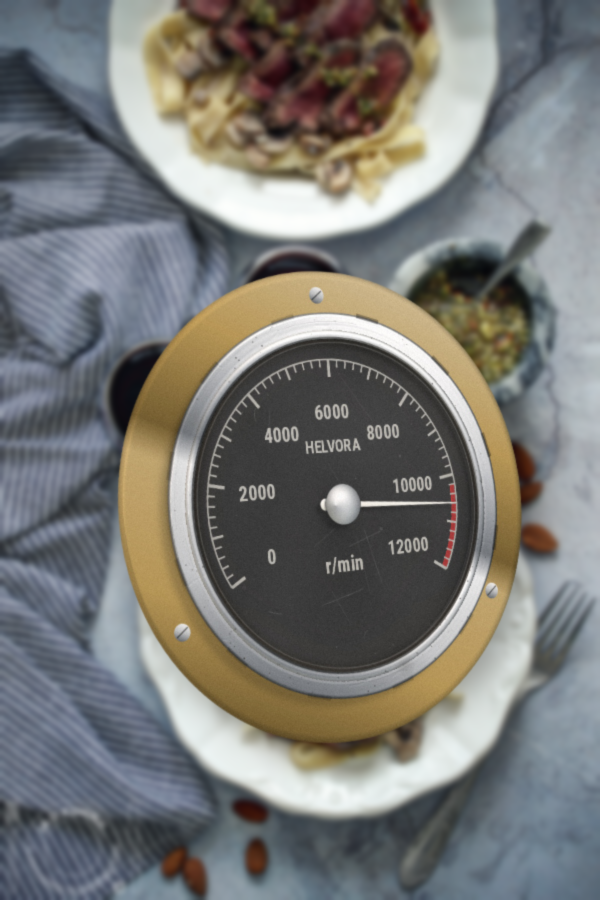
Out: 10600 rpm
